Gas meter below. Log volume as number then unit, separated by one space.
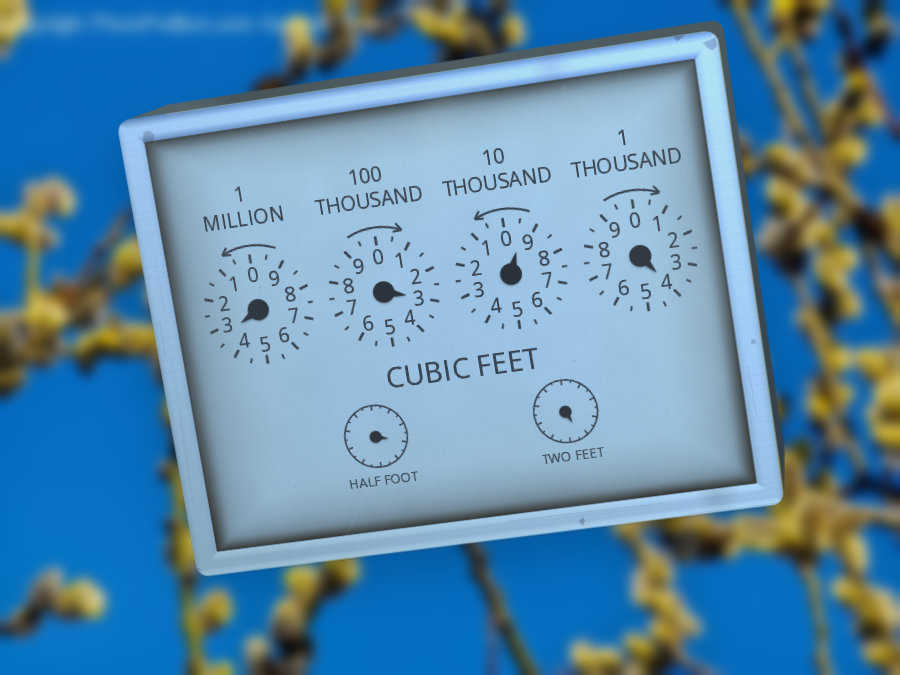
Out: 329400 ft³
